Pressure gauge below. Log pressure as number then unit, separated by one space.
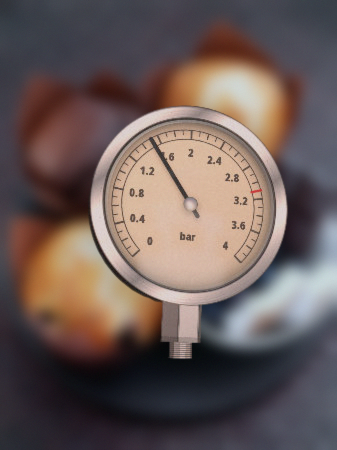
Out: 1.5 bar
